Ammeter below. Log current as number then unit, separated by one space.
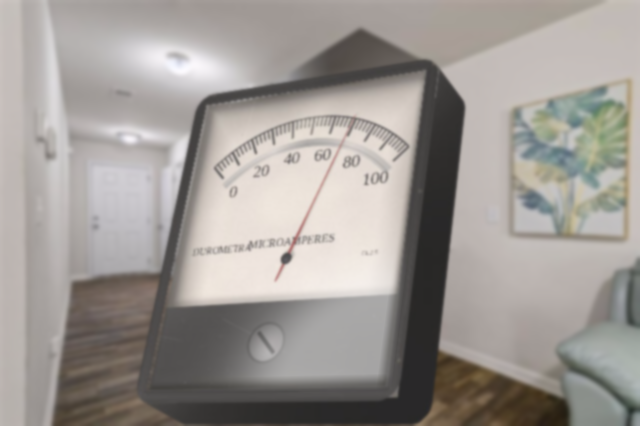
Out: 70 µA
